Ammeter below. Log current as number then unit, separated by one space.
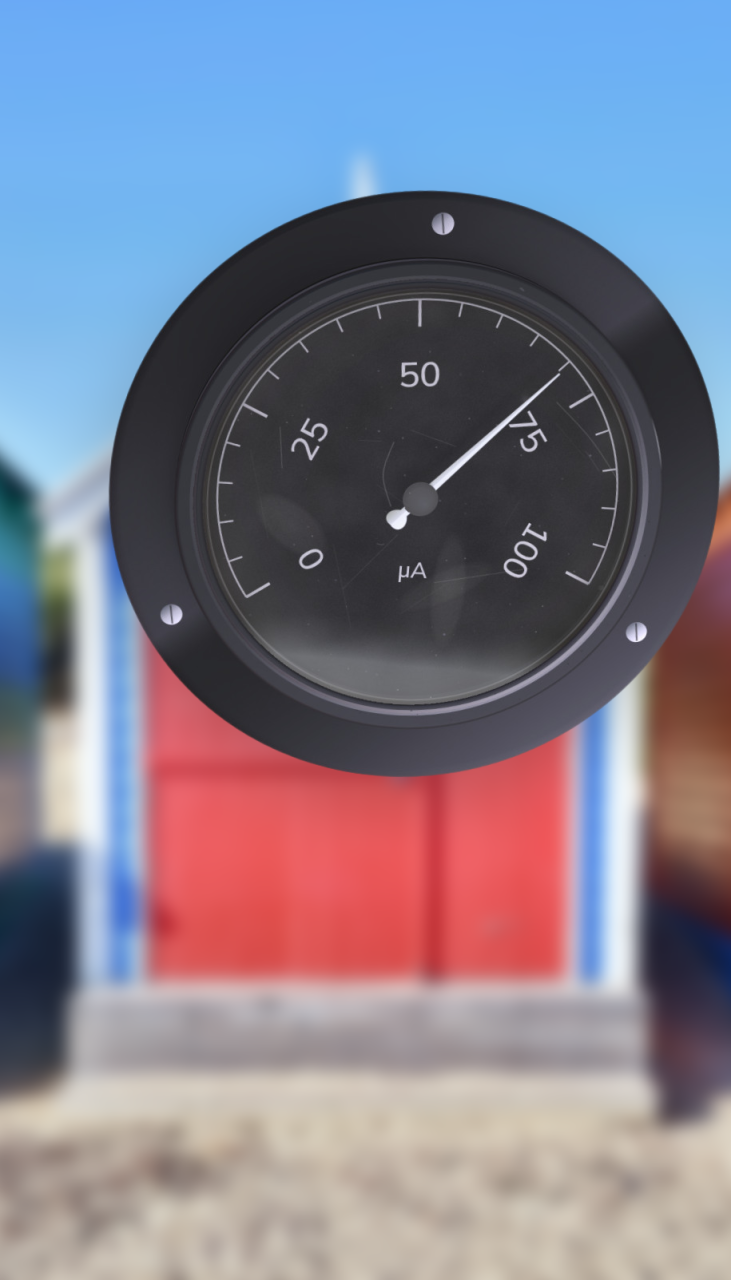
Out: 70 µA
